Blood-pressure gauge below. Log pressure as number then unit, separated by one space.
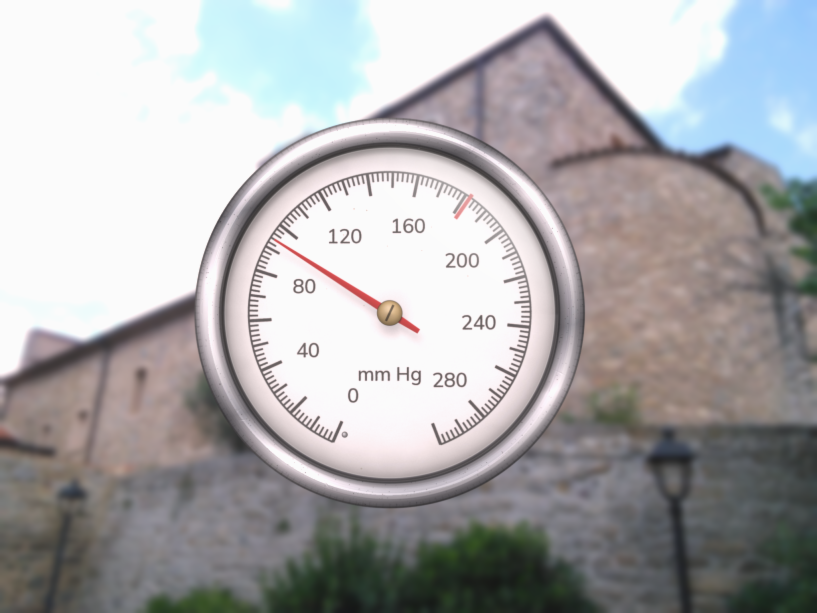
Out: 94 mmHg
